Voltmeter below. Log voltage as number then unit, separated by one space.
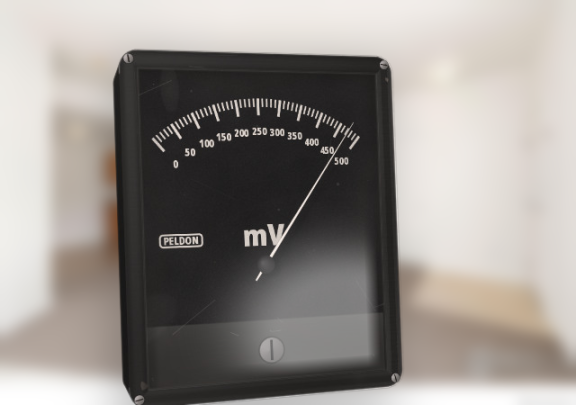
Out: 470 mV
